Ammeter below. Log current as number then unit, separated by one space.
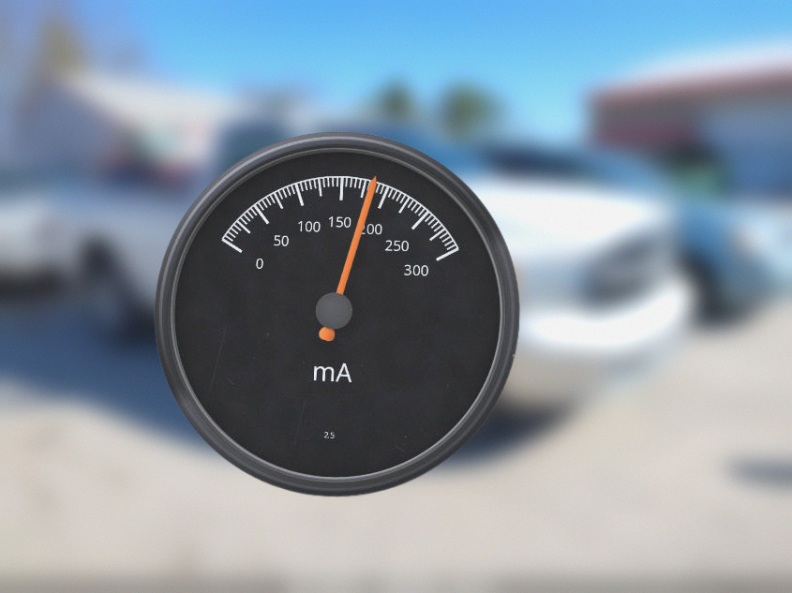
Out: 185 mA
